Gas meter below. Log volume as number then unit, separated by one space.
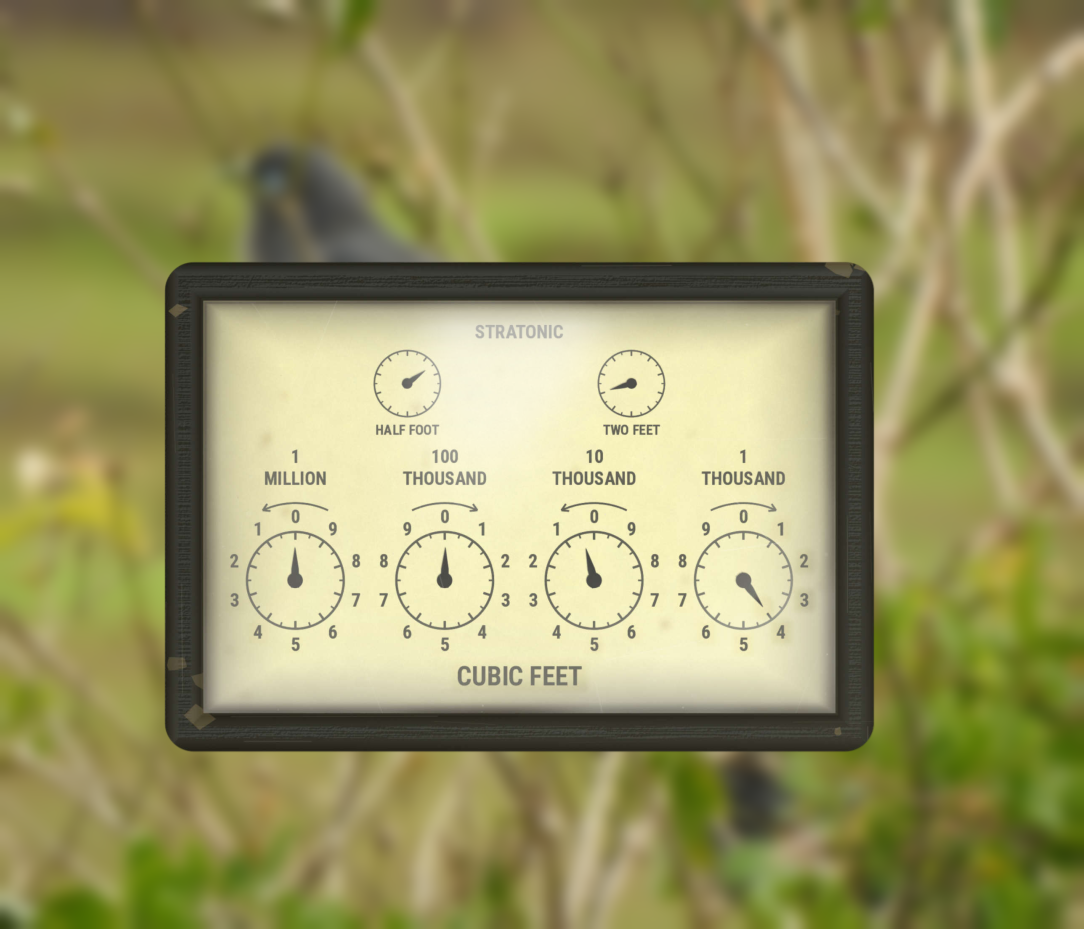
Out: 400 ft³
